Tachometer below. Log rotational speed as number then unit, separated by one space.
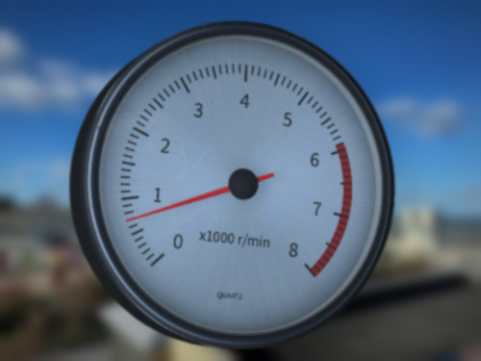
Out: 700 rpm
